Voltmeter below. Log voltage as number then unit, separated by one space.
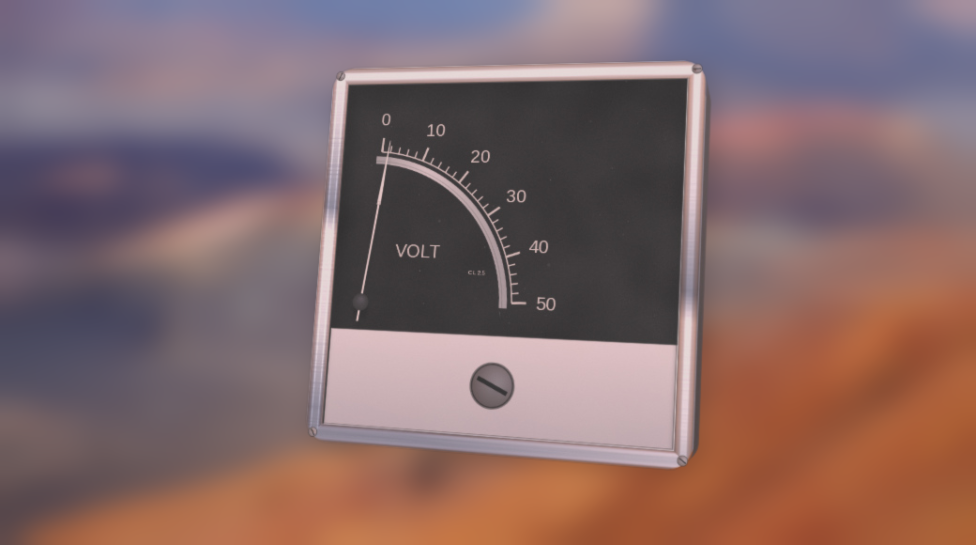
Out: 2 V
